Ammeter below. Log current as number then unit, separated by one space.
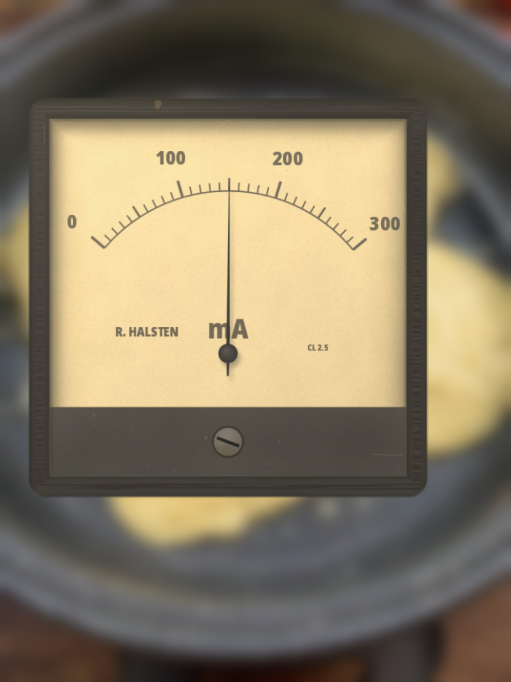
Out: 150 mA
